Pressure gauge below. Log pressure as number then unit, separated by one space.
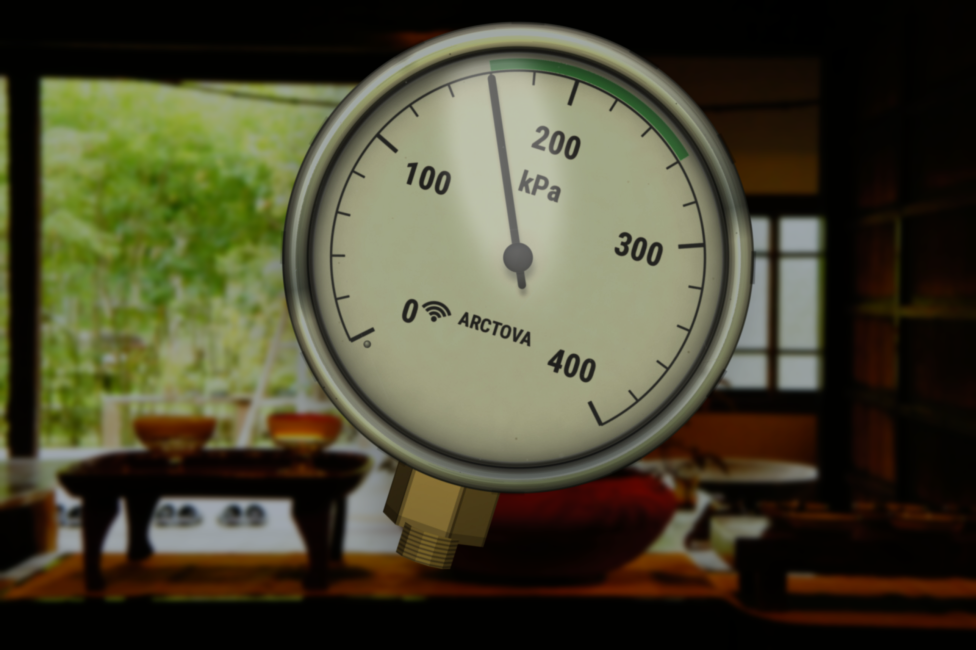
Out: 160 kPa
